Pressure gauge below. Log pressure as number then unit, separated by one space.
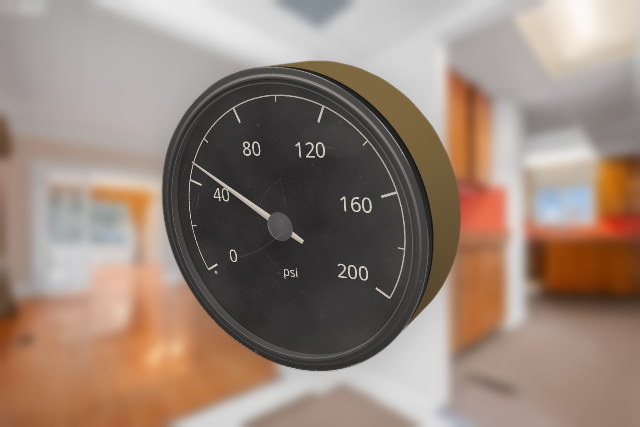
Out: 50 psi
